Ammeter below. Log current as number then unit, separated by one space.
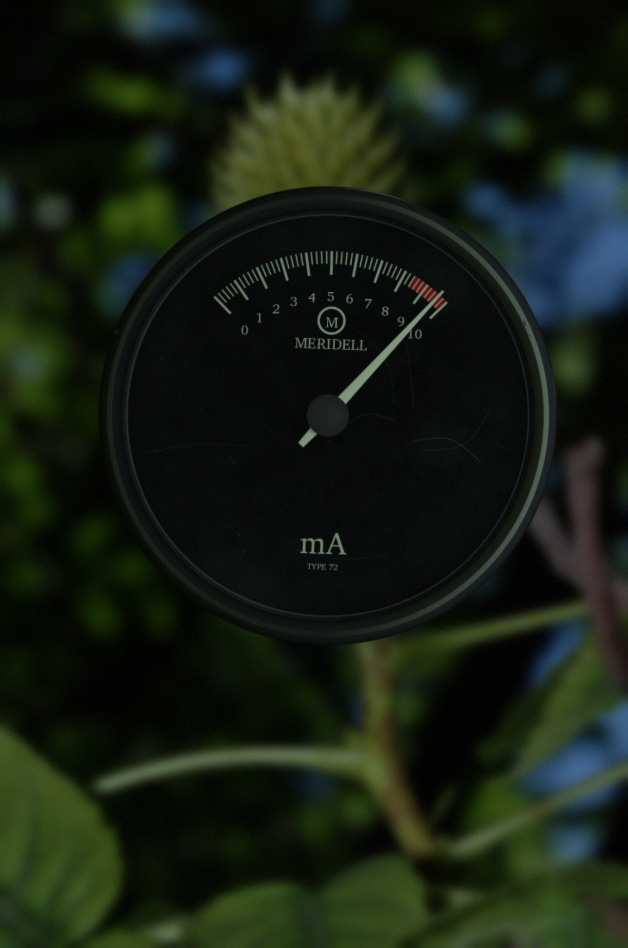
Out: 9.6 mA
